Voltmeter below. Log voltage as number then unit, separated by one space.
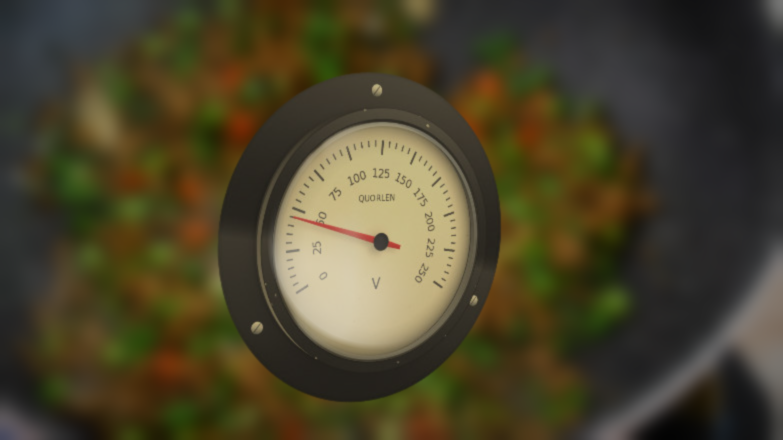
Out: 45 V
